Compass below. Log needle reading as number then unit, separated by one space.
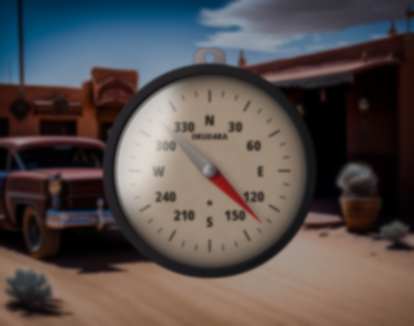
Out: 135 °
